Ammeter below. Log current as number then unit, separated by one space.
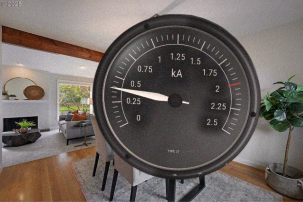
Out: 0.4 kA
